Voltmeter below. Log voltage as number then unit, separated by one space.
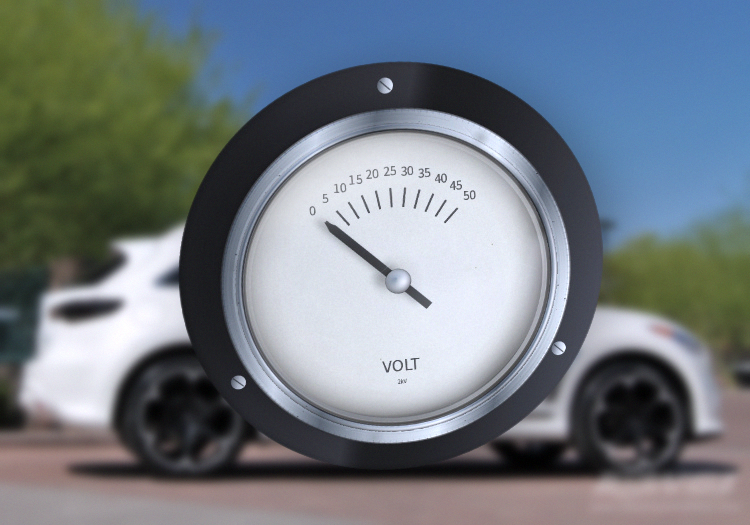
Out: 0 V
